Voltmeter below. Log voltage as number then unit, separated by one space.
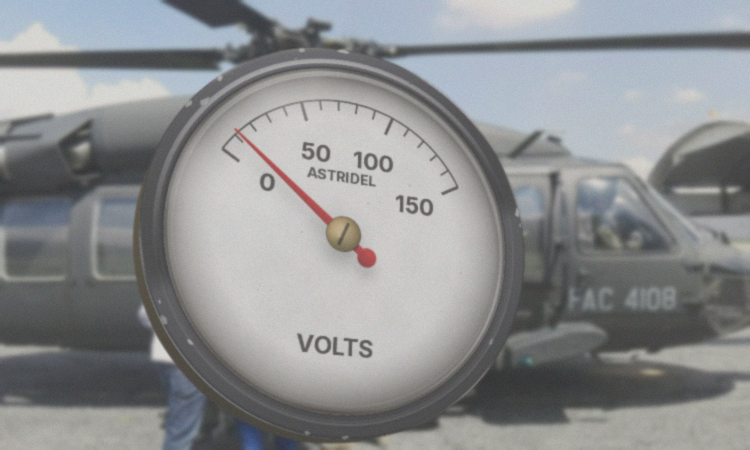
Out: 10 V
